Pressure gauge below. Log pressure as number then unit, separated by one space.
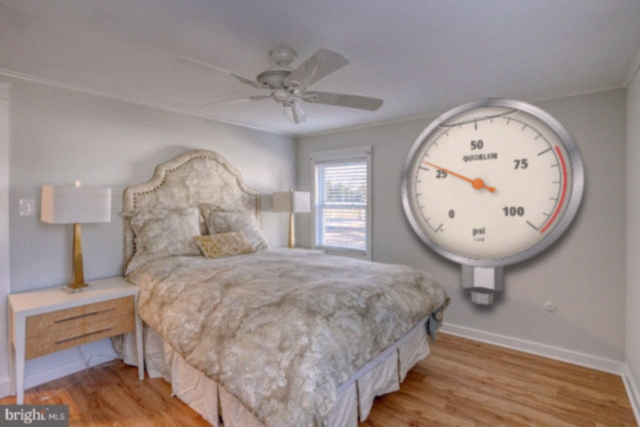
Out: 27.5 psi
